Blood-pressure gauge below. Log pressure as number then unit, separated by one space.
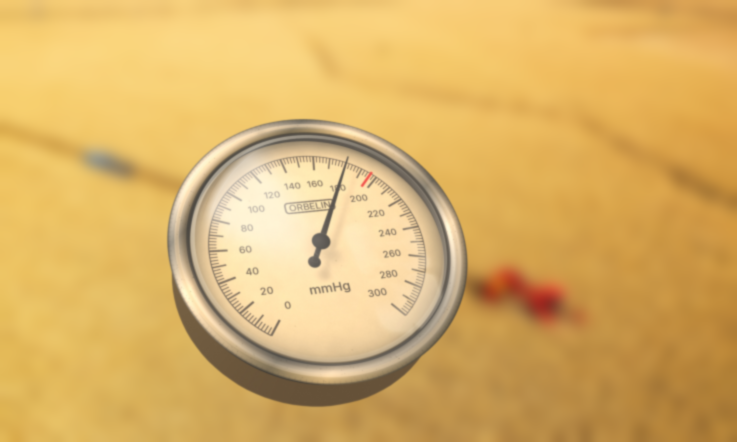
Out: 180 mmHg
